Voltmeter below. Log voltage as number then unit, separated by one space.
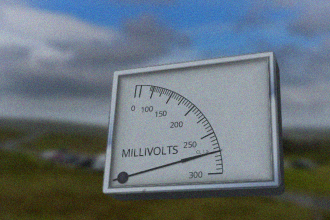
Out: 275 mV
